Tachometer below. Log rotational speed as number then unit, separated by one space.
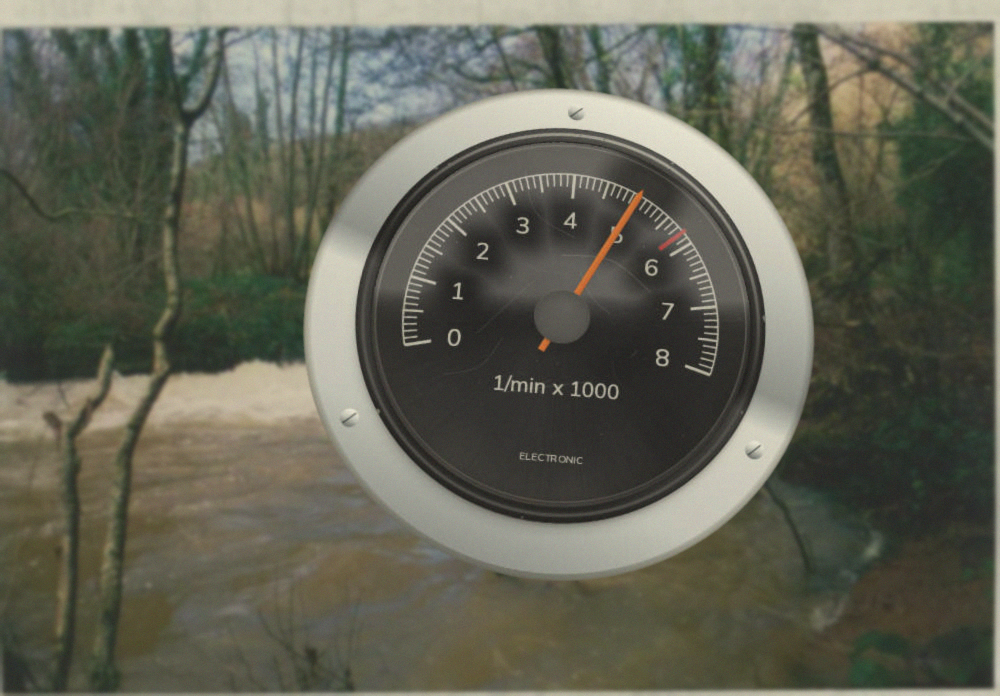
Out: 5000 rpm
